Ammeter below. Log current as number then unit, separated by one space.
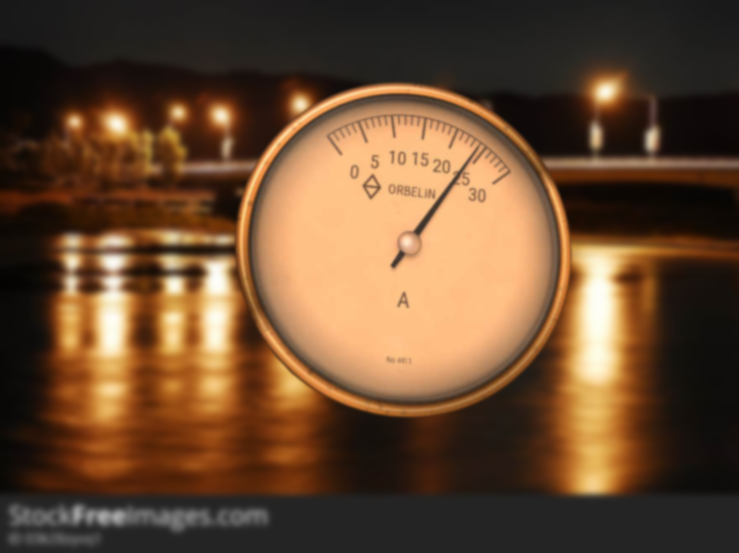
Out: 24 A
